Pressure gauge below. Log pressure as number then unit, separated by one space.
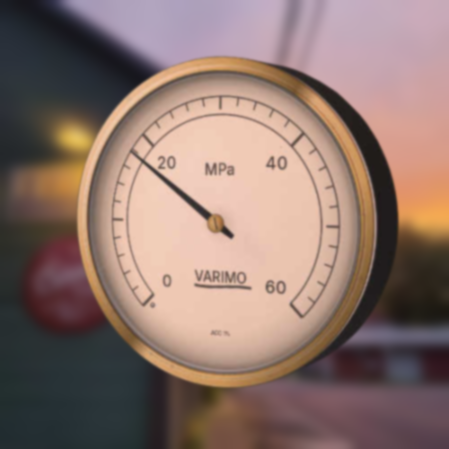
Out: 18 MPa
